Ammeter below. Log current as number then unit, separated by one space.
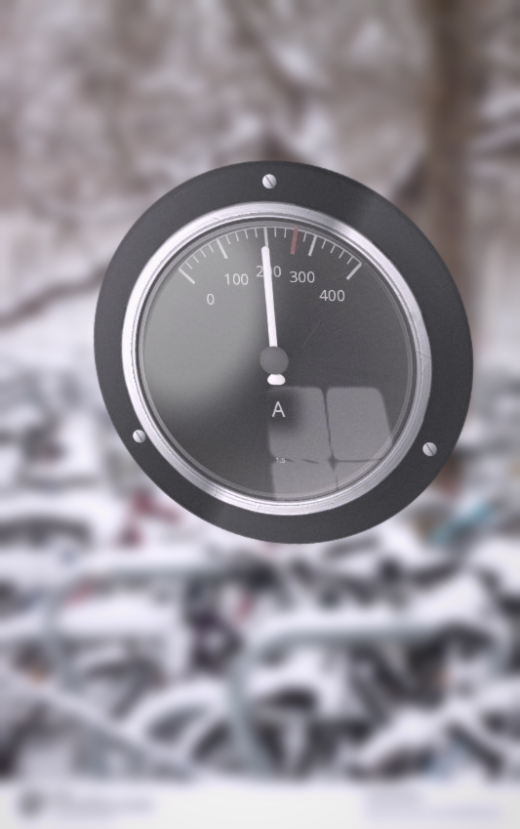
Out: 200 A
